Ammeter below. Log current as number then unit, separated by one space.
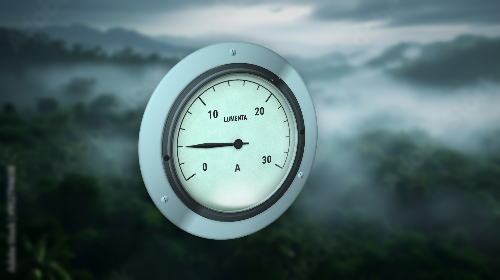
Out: 4 A
